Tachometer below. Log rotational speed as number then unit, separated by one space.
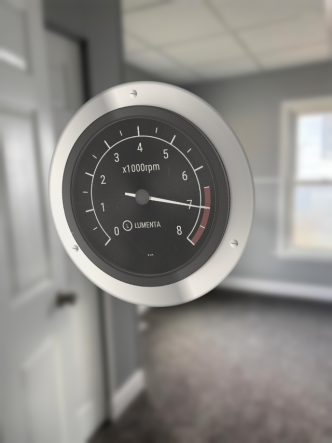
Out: 7000 rpm
